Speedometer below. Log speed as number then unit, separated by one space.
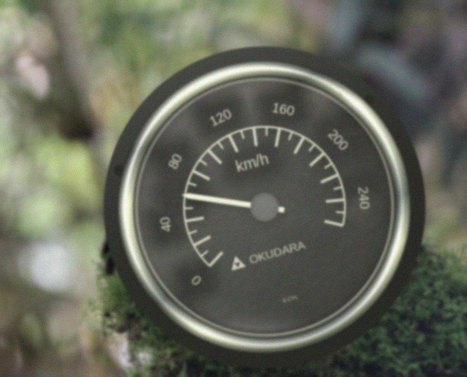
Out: 60 km/h
